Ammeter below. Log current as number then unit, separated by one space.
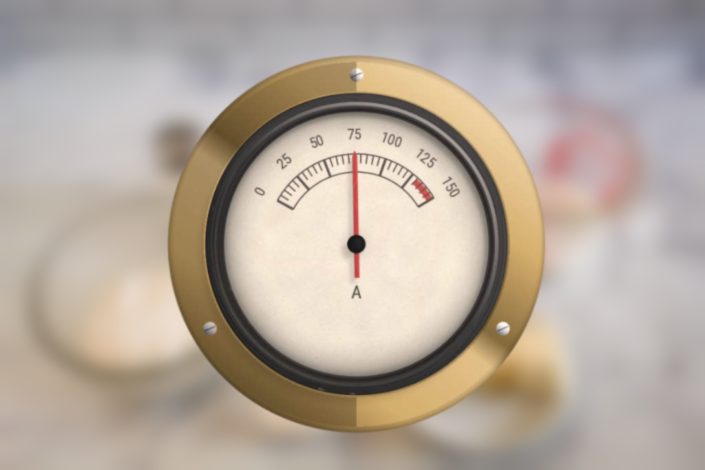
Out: 75 A
